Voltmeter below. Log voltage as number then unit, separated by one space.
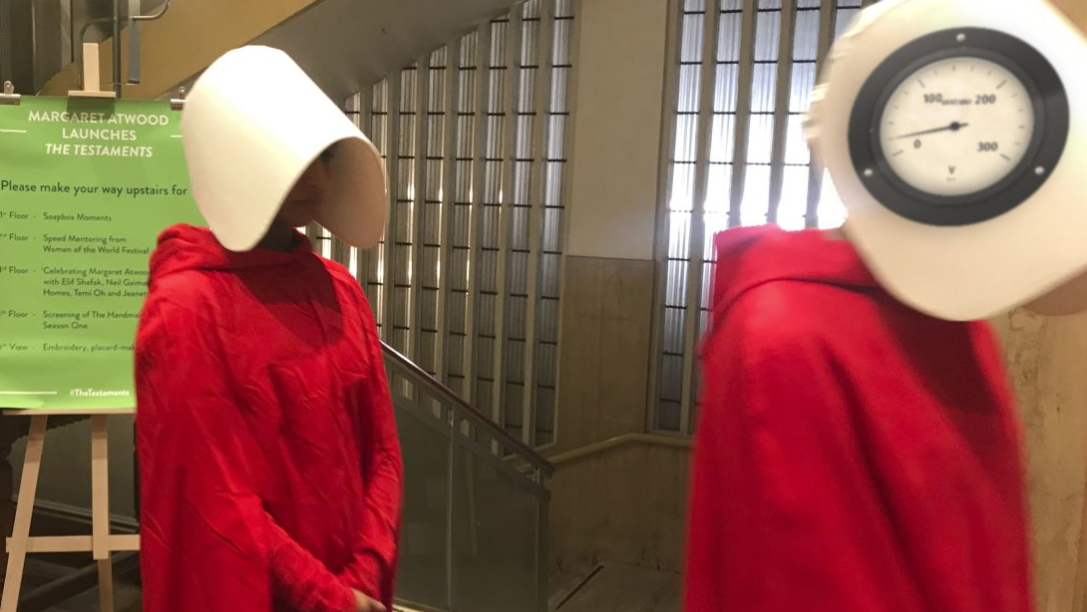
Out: 20 V
